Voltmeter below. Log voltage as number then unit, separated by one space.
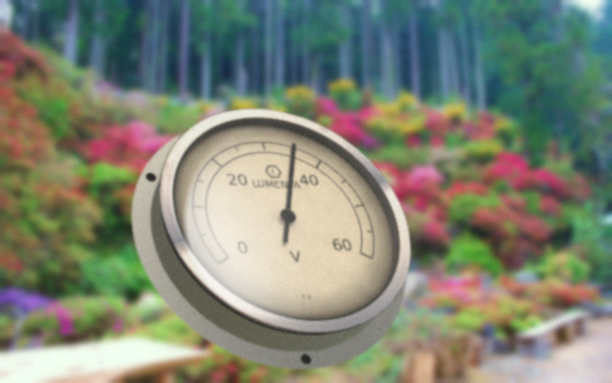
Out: 35 V
